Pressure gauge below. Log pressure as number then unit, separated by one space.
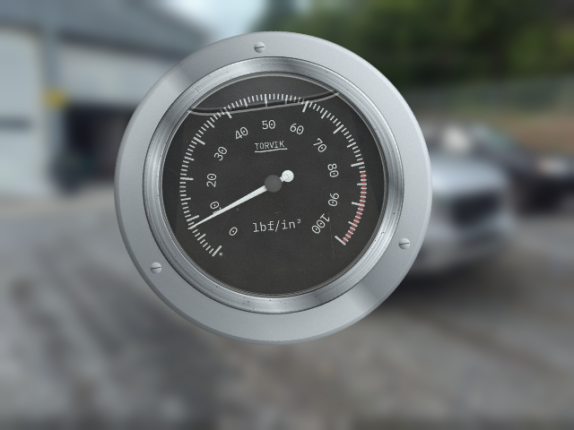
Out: 8 psi
